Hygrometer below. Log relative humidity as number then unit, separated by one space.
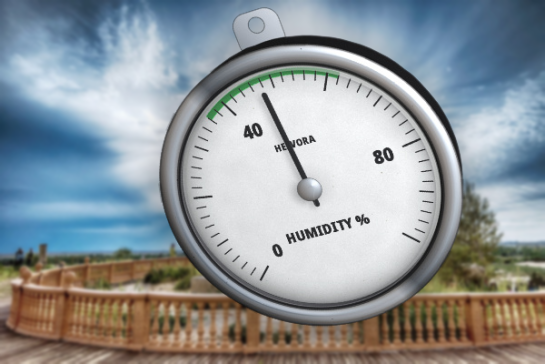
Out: 48 %
